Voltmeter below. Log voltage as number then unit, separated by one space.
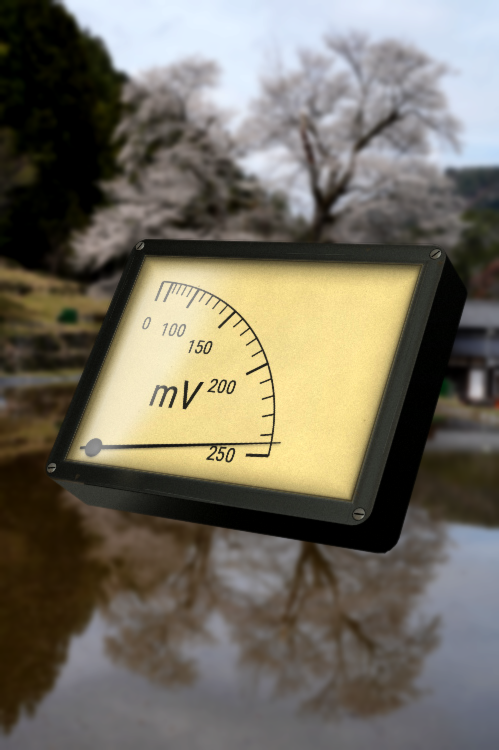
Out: 245 mV
